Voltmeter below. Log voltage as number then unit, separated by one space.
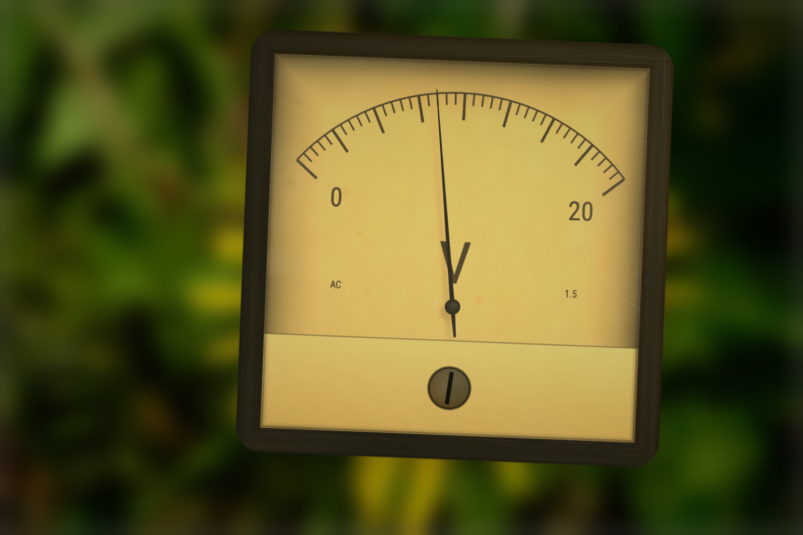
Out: 8.5 V
